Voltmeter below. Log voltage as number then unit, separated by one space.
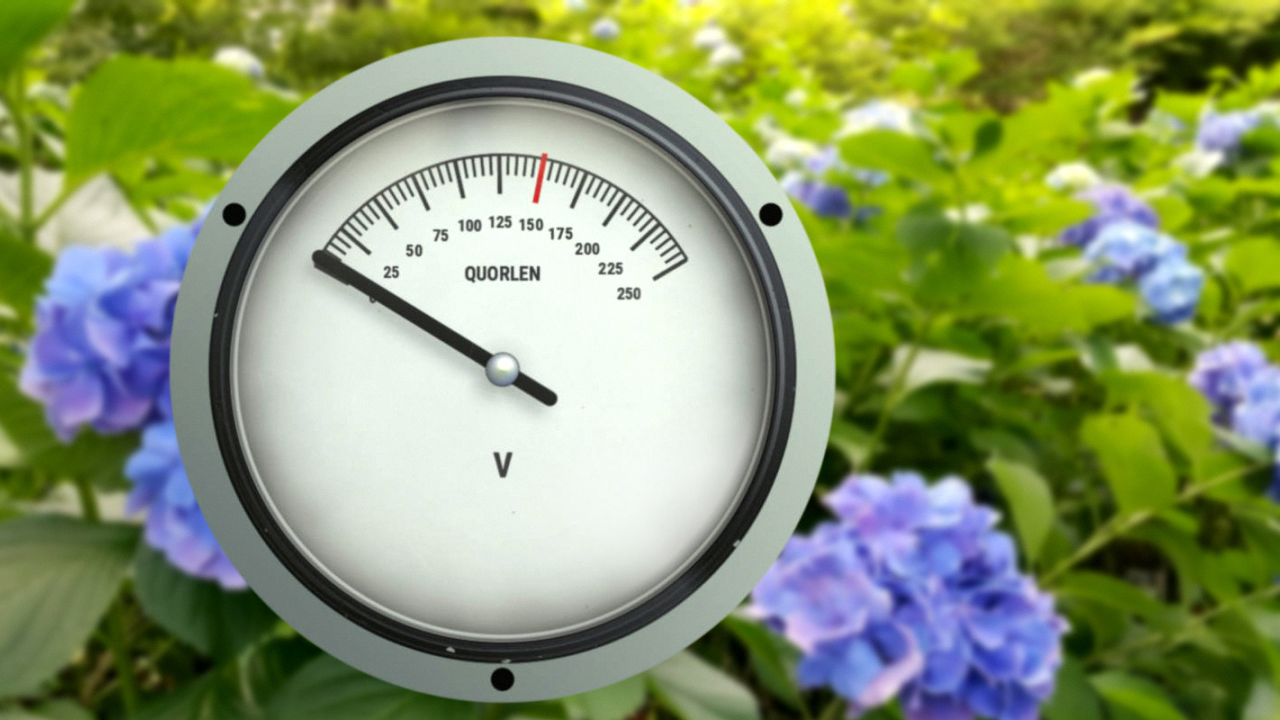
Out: 5 V
